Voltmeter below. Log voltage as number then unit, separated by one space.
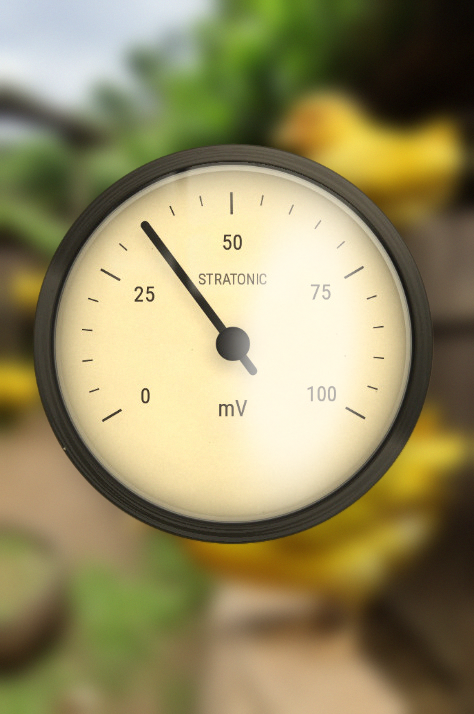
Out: 35 mV
